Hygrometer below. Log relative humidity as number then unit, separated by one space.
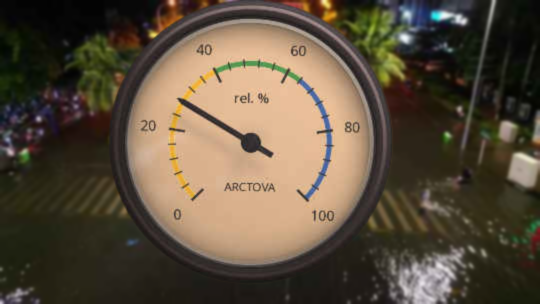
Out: 28 %
